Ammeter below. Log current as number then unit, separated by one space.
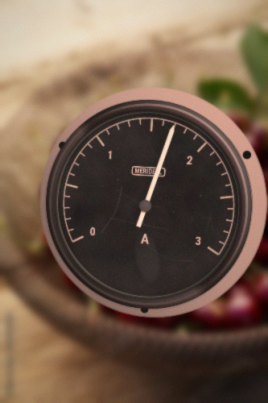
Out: 1.7 A
